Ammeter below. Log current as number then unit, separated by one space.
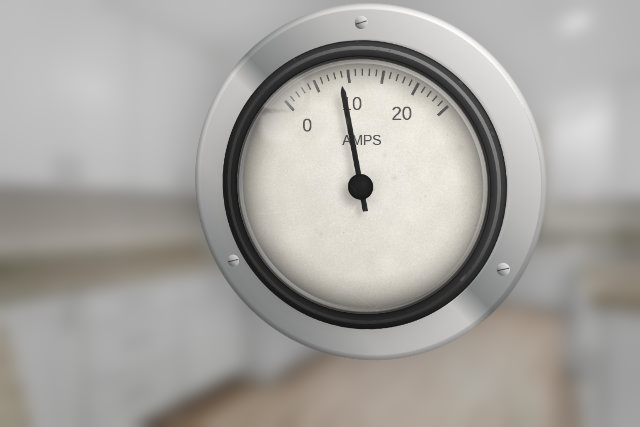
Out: 9 A
